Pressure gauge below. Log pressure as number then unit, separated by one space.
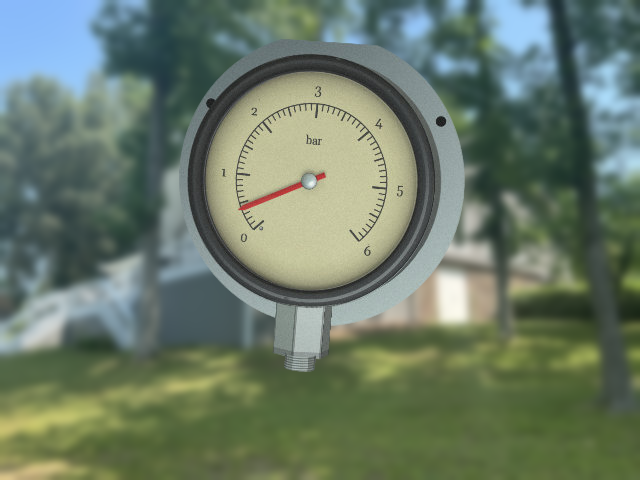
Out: 0.4 bar
